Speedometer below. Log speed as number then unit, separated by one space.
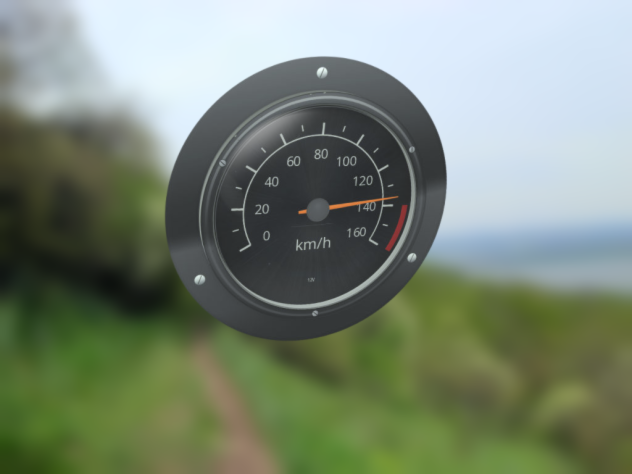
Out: 135 km/h
